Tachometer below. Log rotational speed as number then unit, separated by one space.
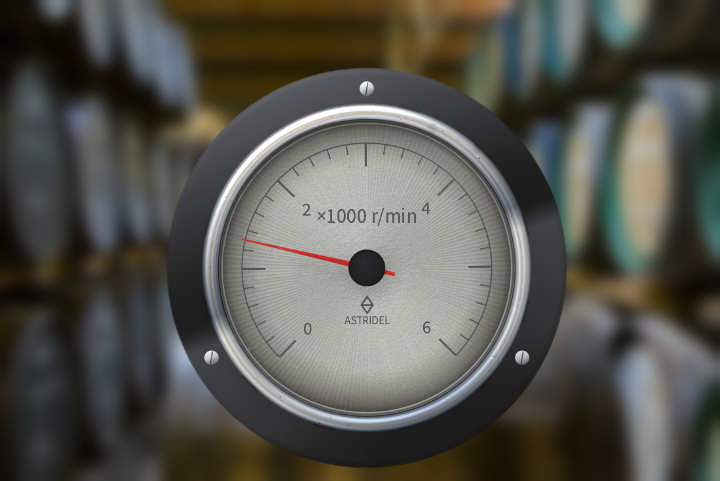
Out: 1300 rpm
